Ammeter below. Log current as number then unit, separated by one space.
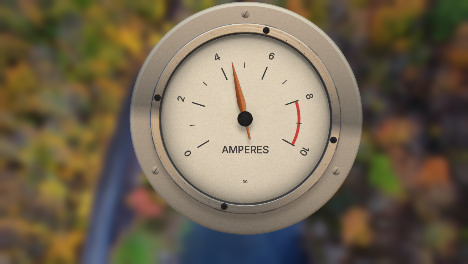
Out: 4.5 A
